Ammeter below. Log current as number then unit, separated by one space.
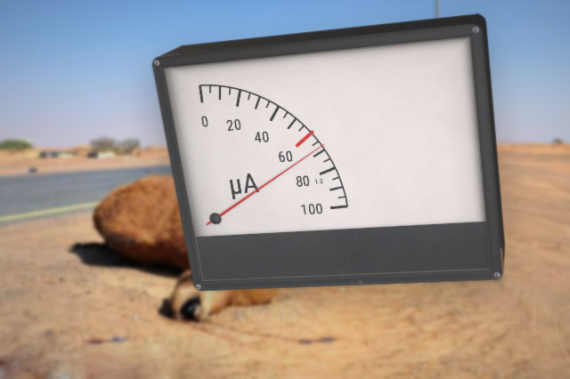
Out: 67.5 µA
